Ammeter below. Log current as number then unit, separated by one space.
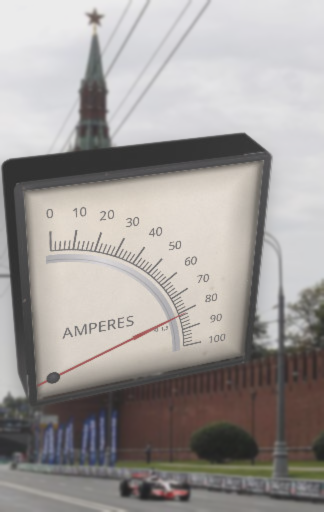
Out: 80 A
